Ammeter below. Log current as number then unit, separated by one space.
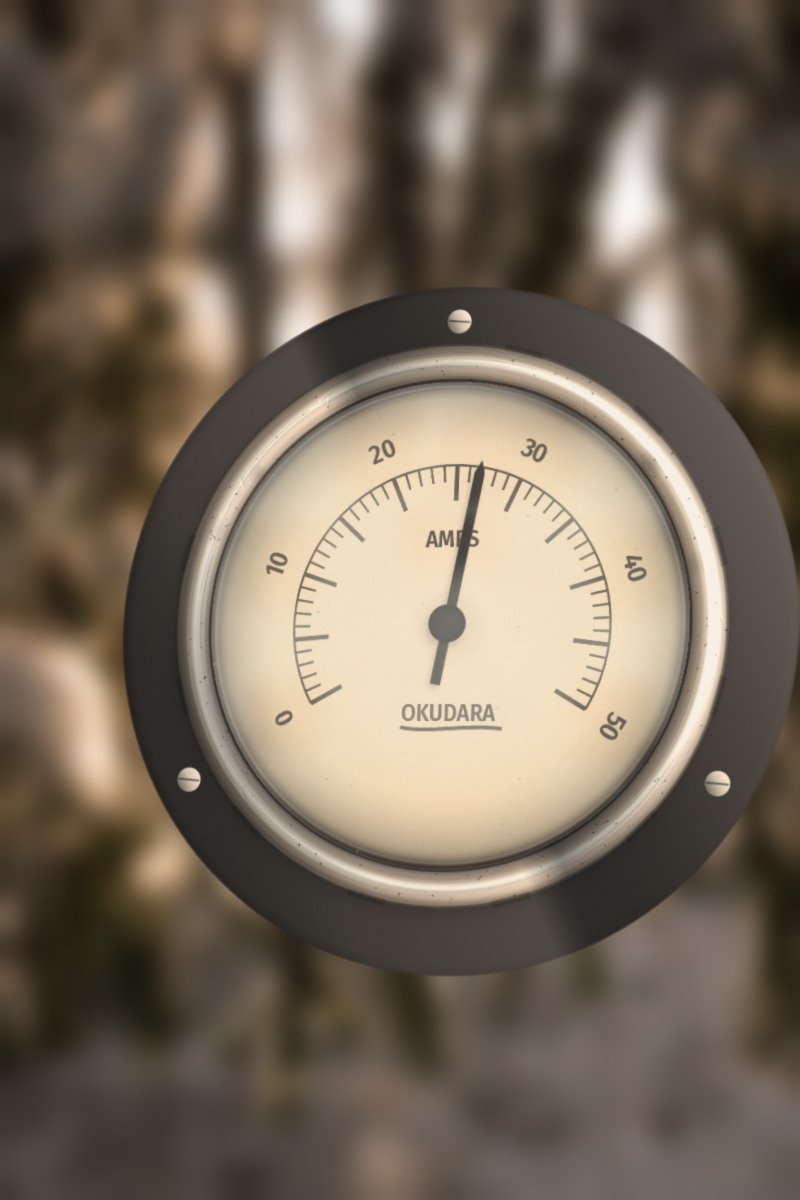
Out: 27 A
